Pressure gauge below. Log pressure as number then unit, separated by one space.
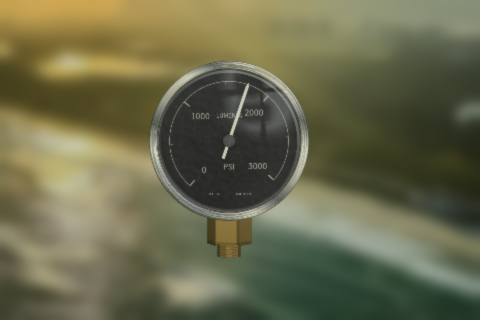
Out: 1750 psi
